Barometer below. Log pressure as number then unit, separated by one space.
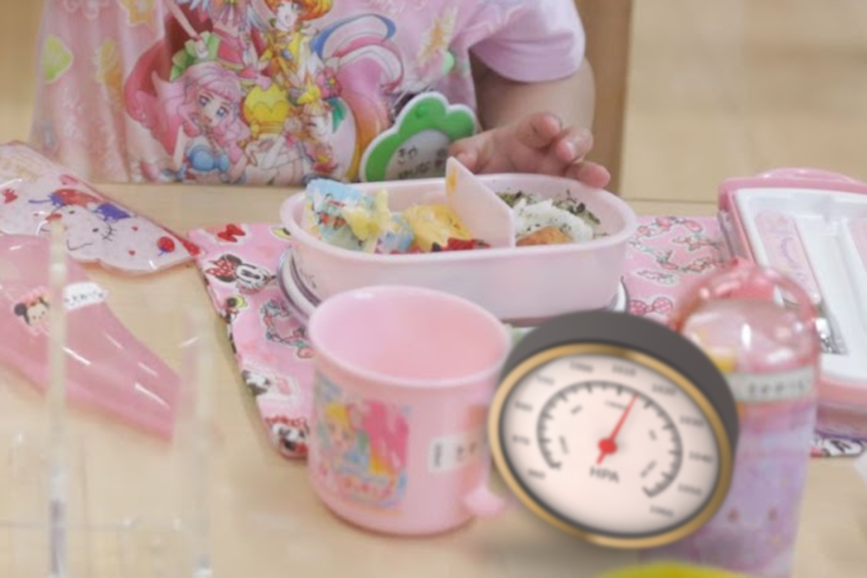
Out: 1015 hPa
